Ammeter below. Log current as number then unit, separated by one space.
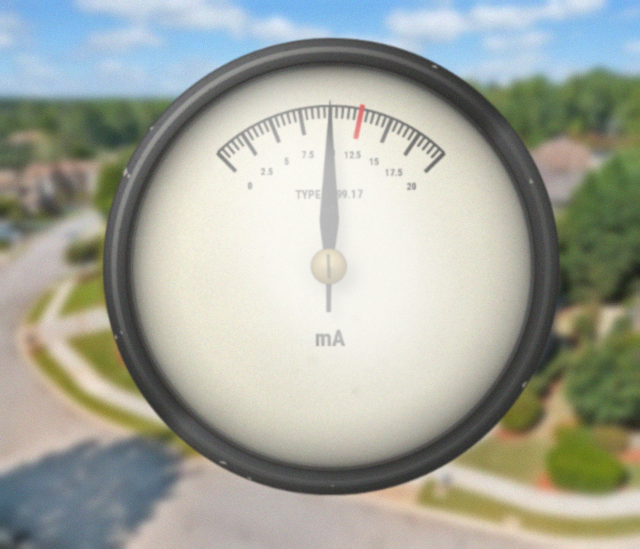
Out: 10 mA
